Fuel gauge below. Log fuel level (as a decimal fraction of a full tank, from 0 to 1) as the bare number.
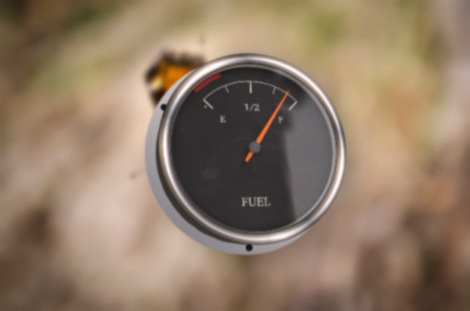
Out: 0.875
